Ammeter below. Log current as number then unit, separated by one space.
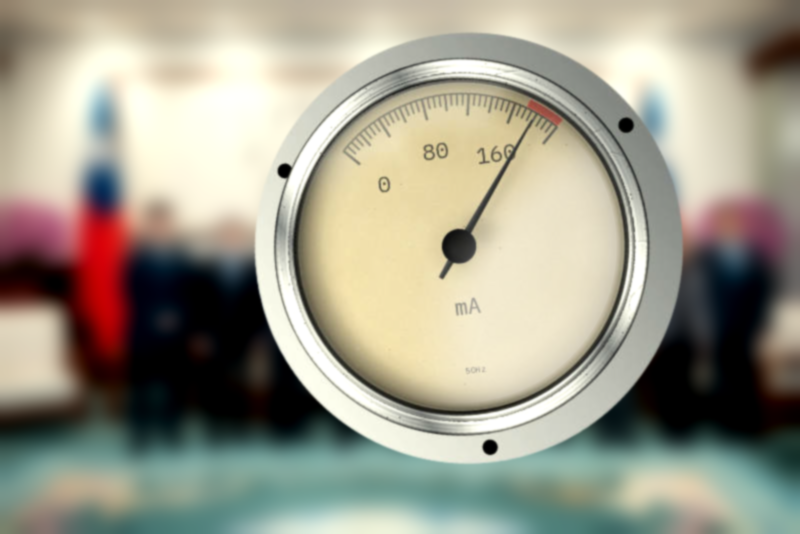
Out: 180 mA
